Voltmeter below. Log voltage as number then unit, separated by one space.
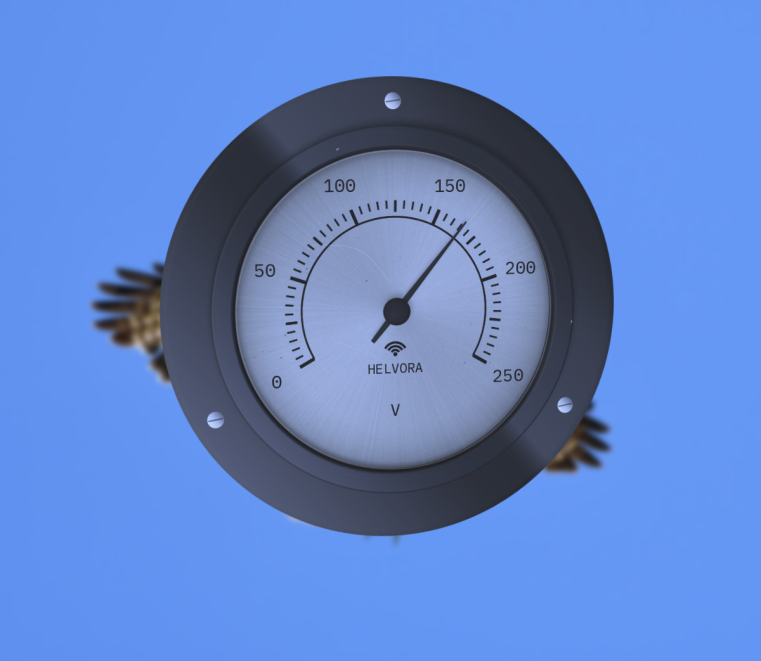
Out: 165 V
